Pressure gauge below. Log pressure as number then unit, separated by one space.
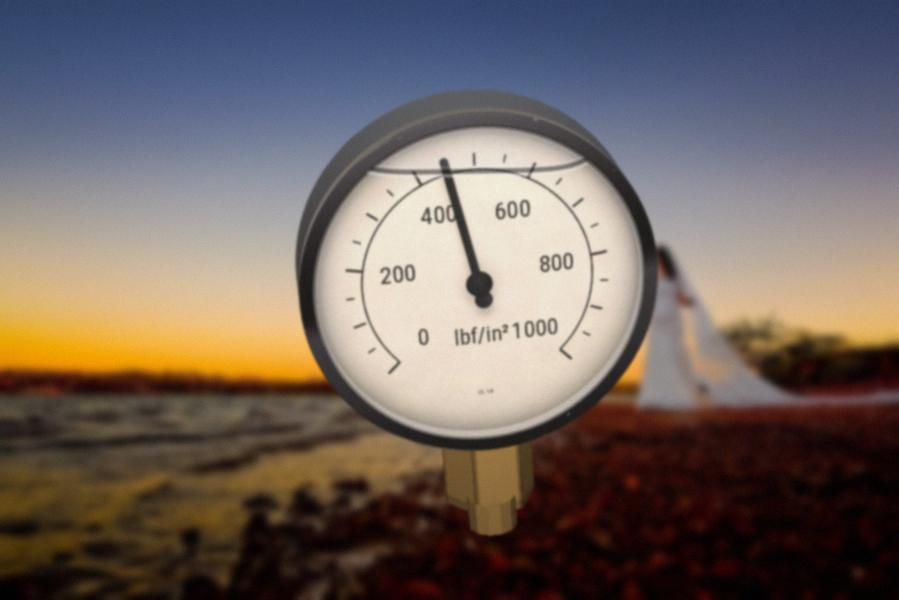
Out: 450 psi
